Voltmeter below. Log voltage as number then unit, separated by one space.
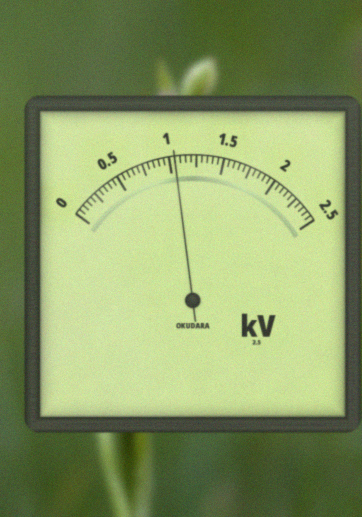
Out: 1.05 kV
